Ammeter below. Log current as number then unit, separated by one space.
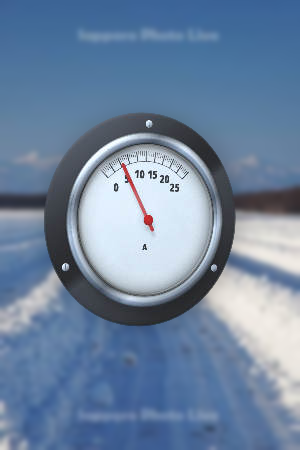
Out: 5 A
